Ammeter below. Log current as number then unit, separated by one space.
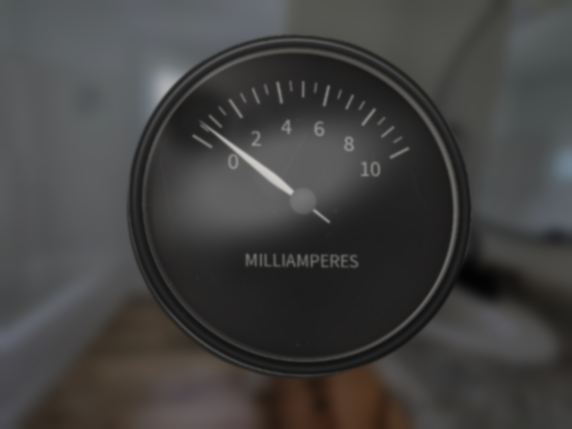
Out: 0.5 mA
